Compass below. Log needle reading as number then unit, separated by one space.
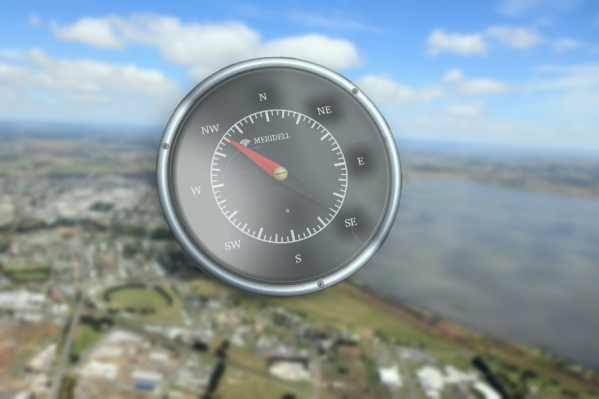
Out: 315 °
